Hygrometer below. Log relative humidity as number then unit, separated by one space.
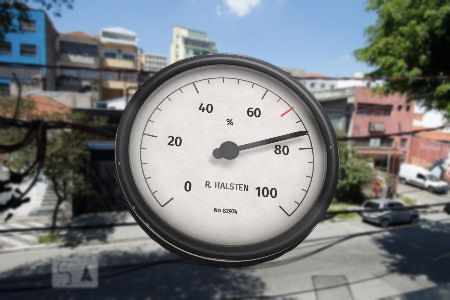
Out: 76 %
